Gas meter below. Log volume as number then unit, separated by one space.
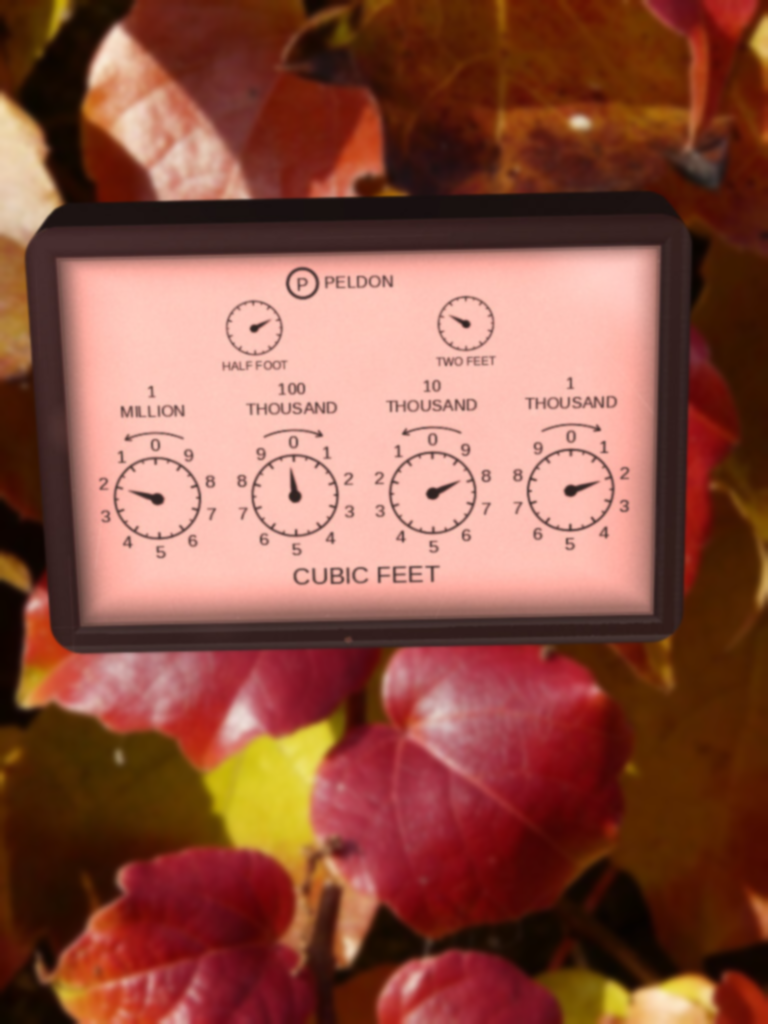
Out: 198200 ft³
